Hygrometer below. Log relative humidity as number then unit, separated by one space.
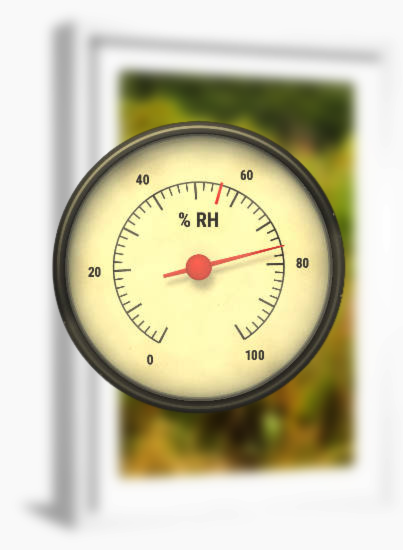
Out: 76 %
